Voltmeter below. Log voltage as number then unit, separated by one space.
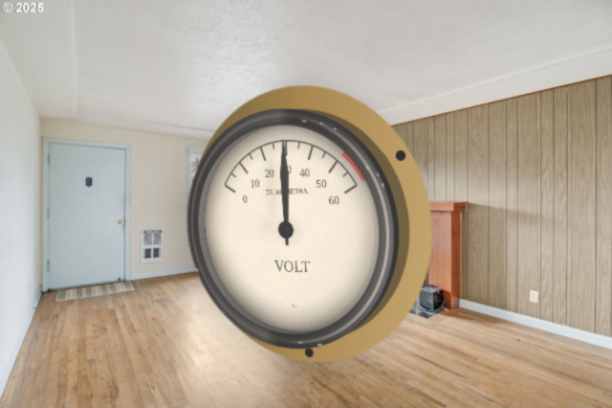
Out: 30 V
